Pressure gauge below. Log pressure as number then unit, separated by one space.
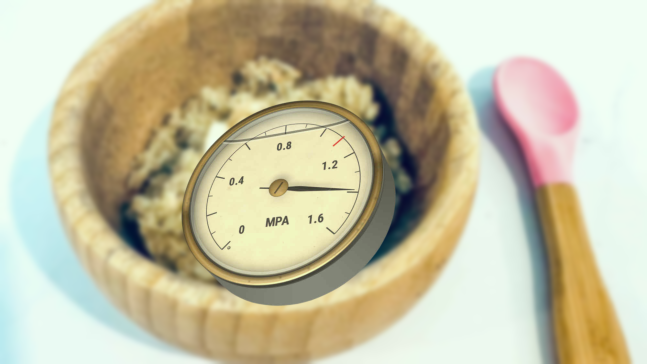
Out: 1.4 MPa
